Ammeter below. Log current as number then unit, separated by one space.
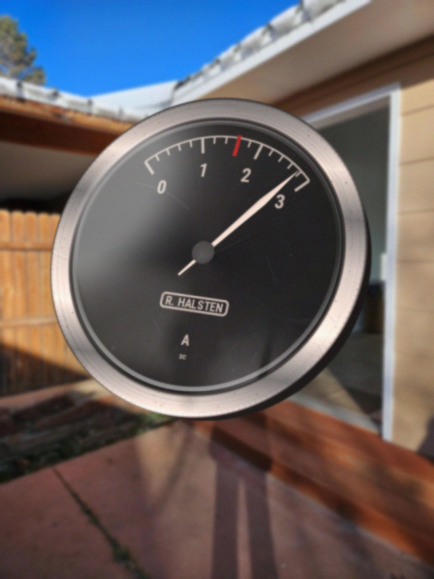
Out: 2.8 A
